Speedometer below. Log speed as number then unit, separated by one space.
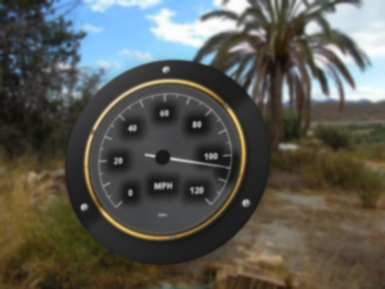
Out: 105 mph
